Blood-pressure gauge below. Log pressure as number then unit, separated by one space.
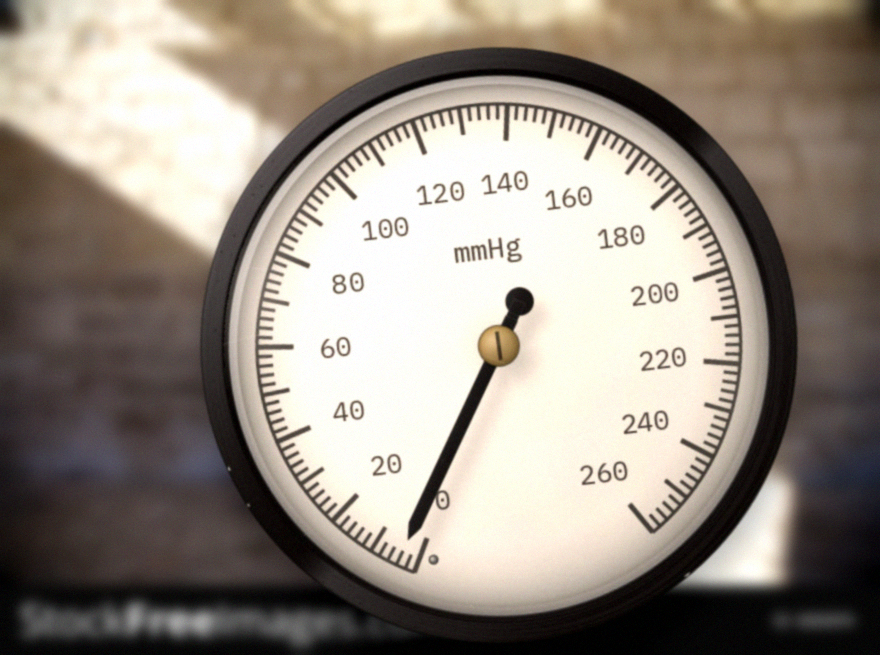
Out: 4 mmHg
